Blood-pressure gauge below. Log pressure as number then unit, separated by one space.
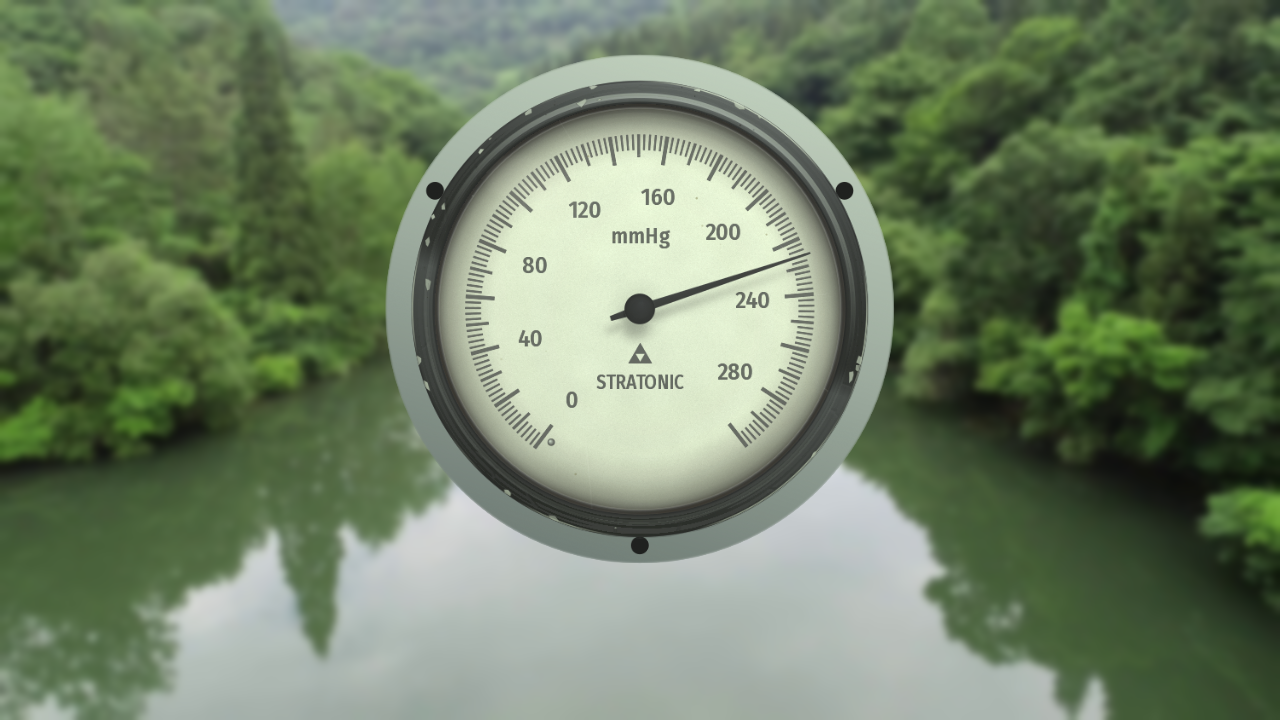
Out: 226 mmHg
